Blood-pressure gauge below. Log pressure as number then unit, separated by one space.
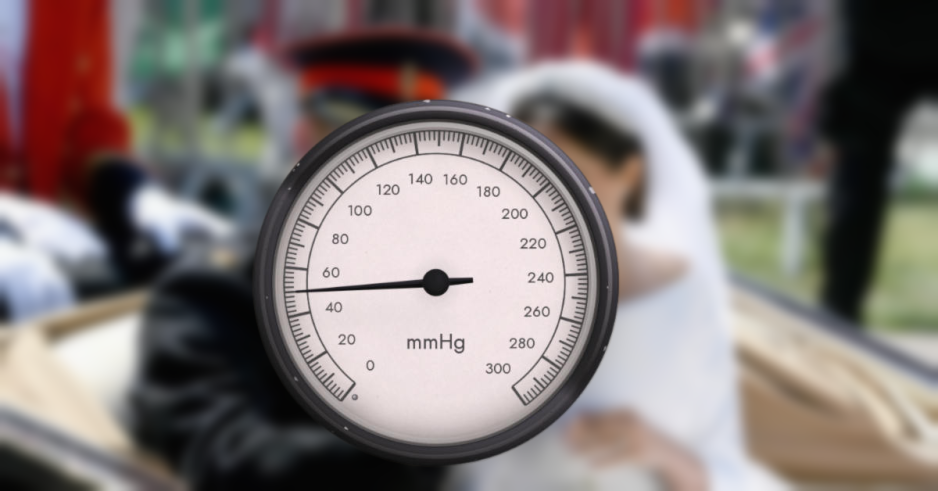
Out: 50 mmHg
